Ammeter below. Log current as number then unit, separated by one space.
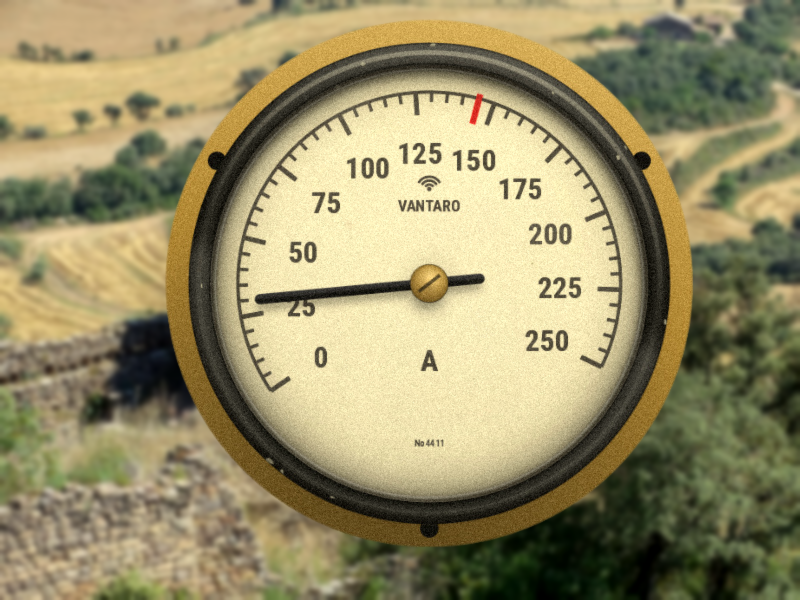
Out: 30 A
